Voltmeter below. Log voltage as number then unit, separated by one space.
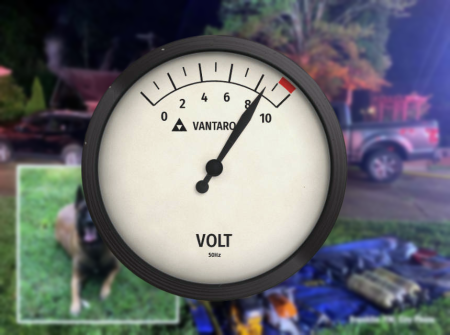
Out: 8.5 V
